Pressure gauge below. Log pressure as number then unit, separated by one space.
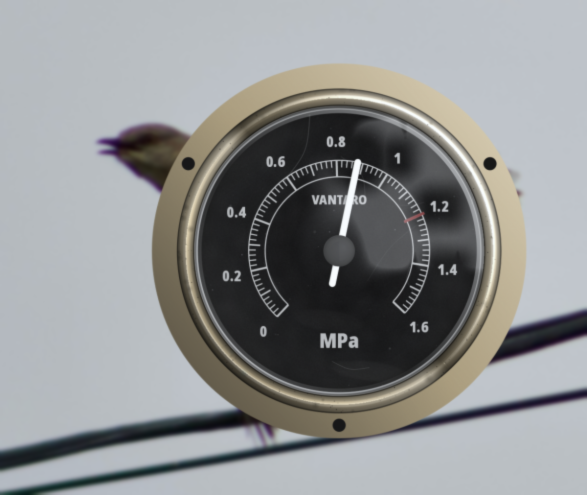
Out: 0.88 MPa
